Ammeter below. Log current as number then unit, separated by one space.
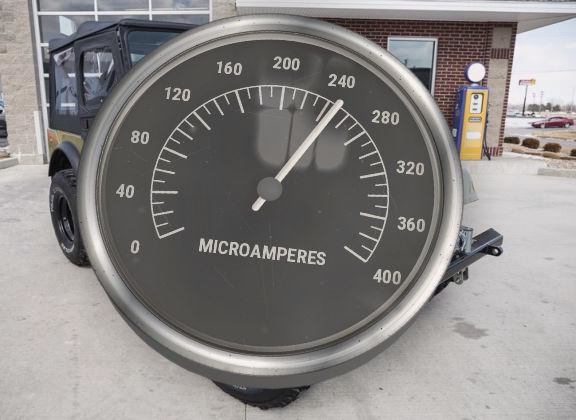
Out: 250 µA
